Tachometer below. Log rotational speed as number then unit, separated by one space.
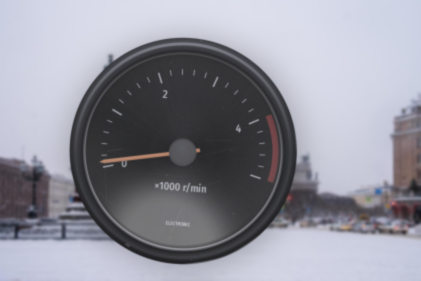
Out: 100 rpm
